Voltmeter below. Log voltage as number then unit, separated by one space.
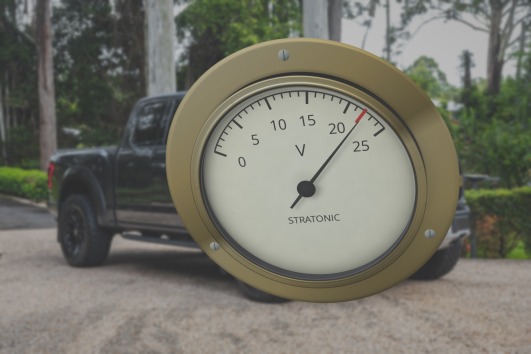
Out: 22 V
